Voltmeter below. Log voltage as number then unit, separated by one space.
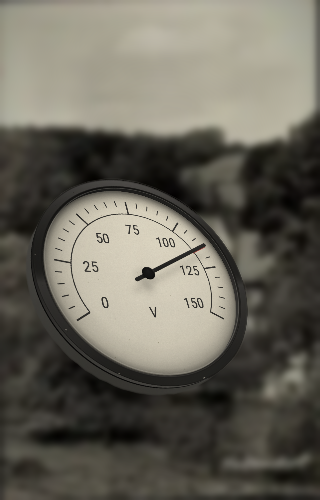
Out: 115 V
